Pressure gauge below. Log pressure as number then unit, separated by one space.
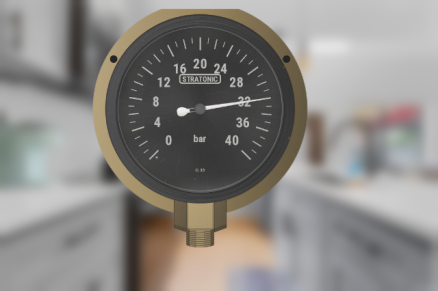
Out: 32 bar
